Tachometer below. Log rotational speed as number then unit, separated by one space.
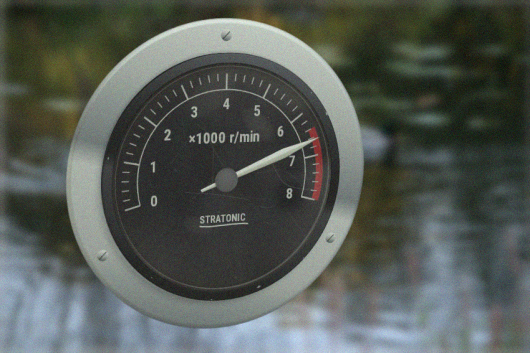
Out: 6600 rpm
